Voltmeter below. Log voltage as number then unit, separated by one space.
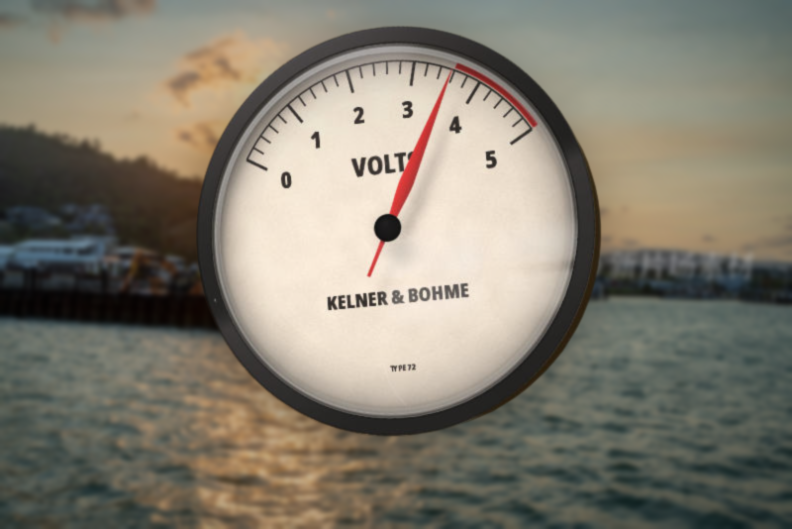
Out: 3.6 V
